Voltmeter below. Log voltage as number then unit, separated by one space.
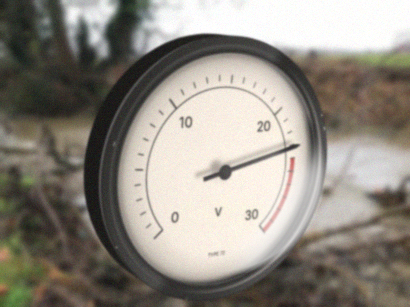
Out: 23 V
